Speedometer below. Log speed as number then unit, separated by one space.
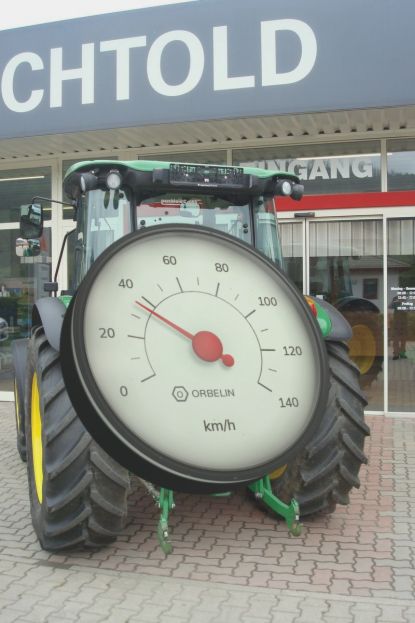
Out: 35 km/h
